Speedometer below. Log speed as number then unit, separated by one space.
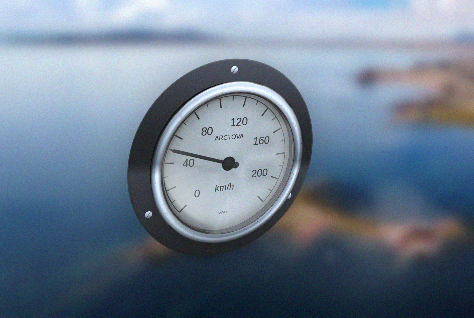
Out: 50 km/h
